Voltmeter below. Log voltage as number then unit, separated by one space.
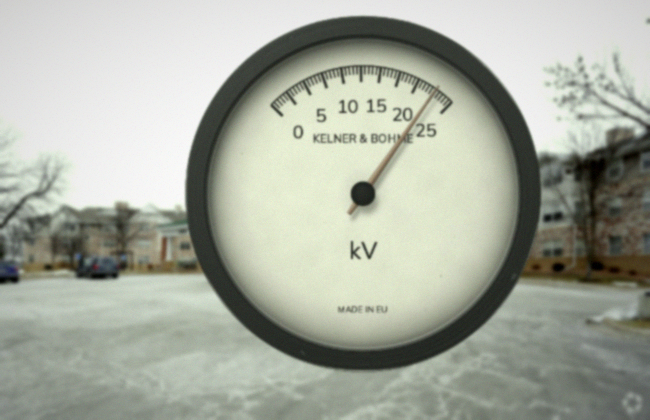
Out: 22.5 kV
